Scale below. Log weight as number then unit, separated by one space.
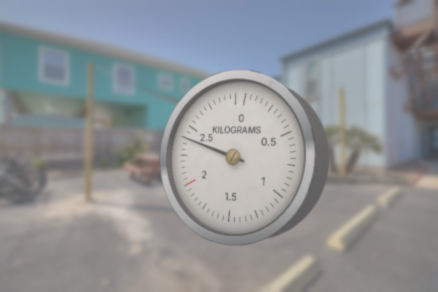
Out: 2.4 kg
